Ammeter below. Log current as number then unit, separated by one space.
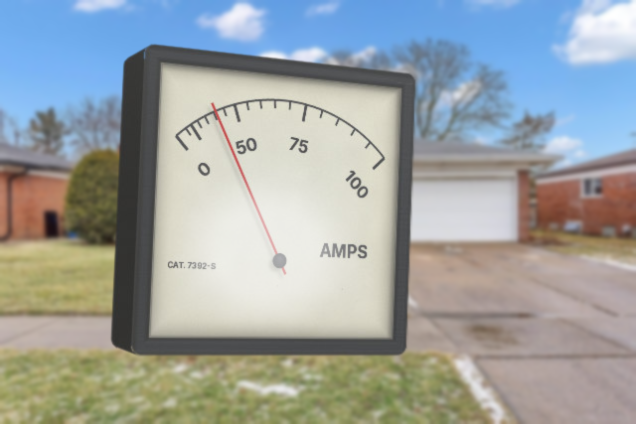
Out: 40 A
